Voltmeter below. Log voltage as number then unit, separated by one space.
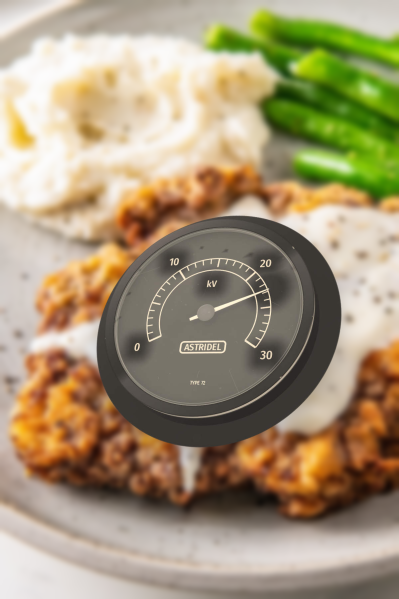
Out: 23 kV
